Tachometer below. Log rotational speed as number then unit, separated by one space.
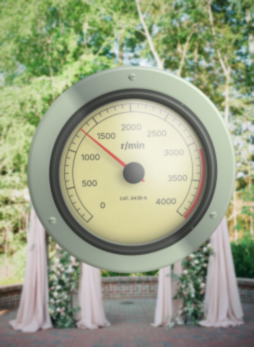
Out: 1300 rpm
